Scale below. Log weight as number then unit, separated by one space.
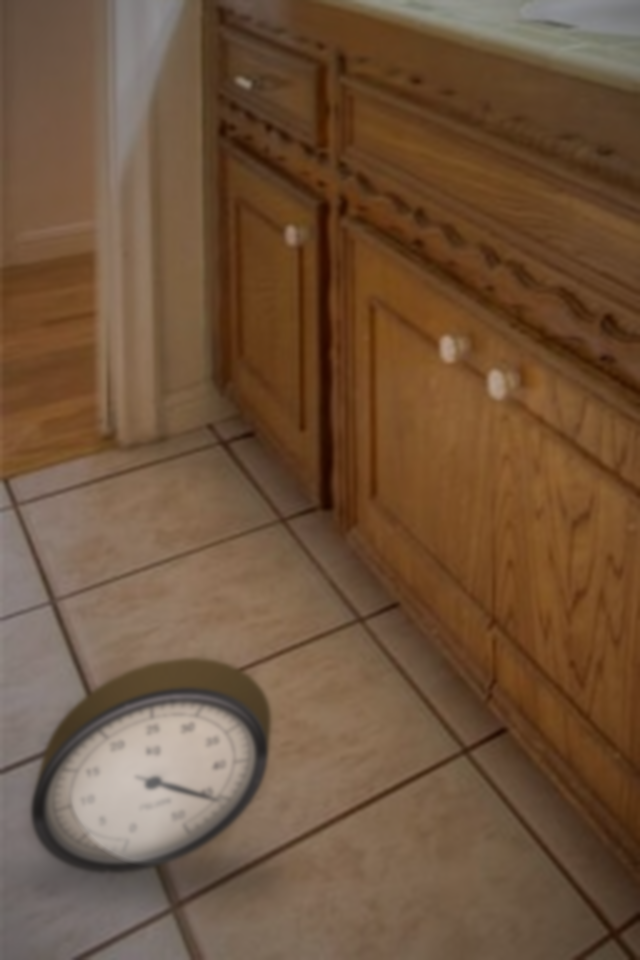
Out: 45 kg
